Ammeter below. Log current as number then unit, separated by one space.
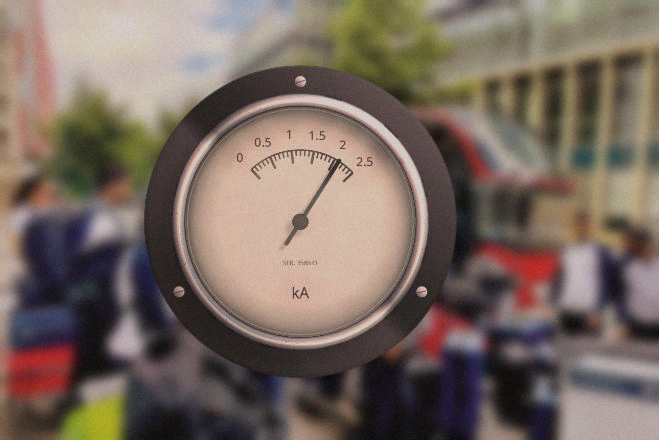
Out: 2.1 kA
